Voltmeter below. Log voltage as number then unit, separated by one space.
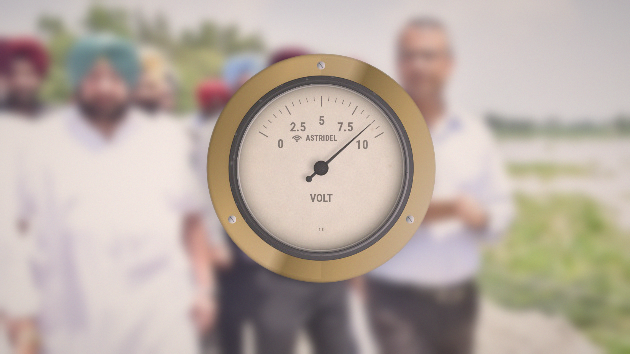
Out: 9 V
